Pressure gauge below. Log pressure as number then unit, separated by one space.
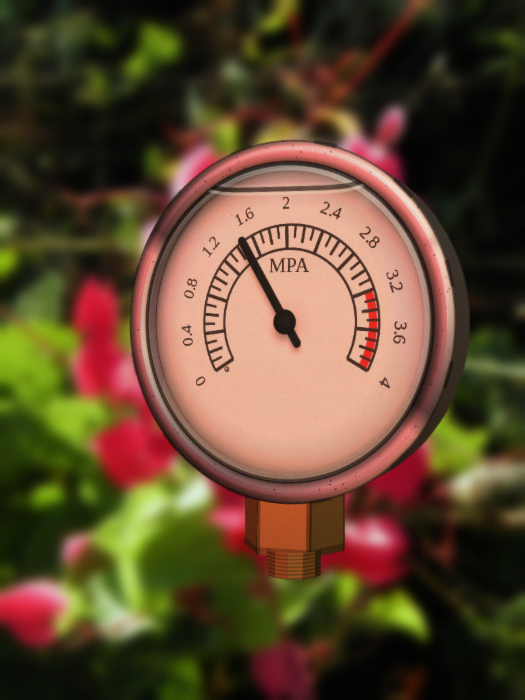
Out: 1.5 MPa
